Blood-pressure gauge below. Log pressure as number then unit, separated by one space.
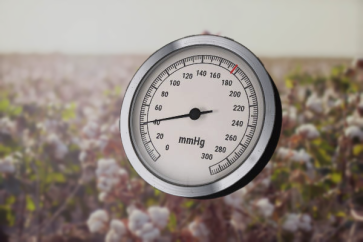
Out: 40 mmHg
